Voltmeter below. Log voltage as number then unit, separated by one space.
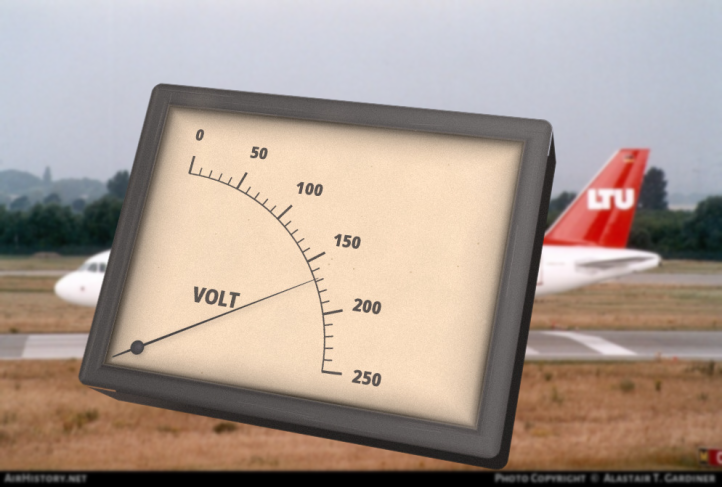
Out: 170 V
